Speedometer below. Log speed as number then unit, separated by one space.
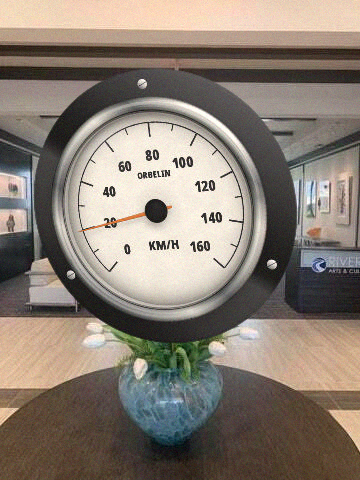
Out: 20 km/h
